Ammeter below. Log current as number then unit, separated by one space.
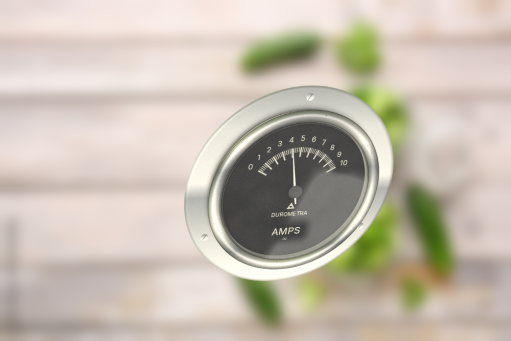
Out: 4 A
